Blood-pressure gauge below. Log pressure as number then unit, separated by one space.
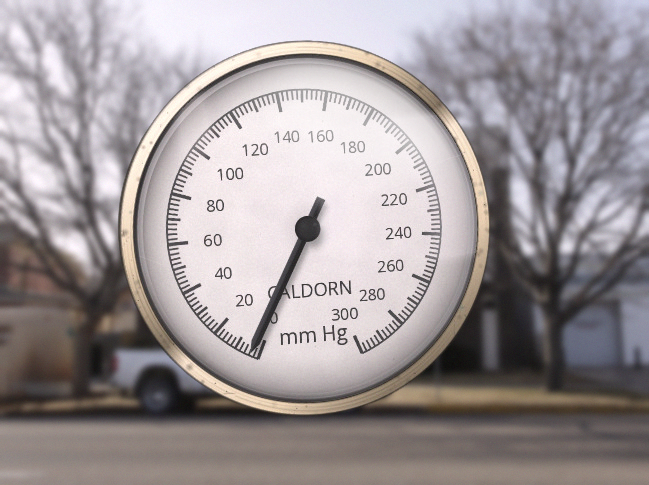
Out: 4 mmHg
